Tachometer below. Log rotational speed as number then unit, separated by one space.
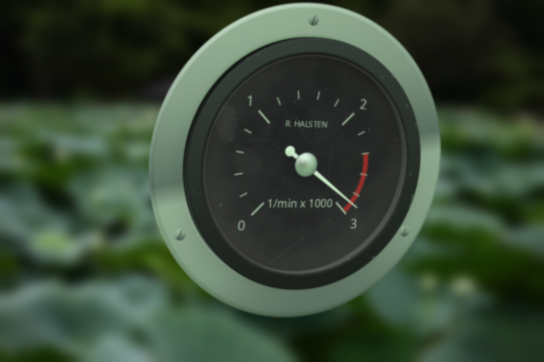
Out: 2900 rpm
